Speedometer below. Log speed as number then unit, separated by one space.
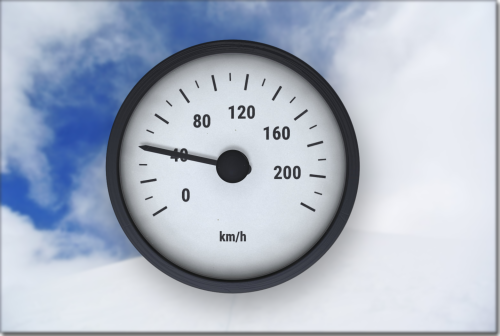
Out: 40 km/h
